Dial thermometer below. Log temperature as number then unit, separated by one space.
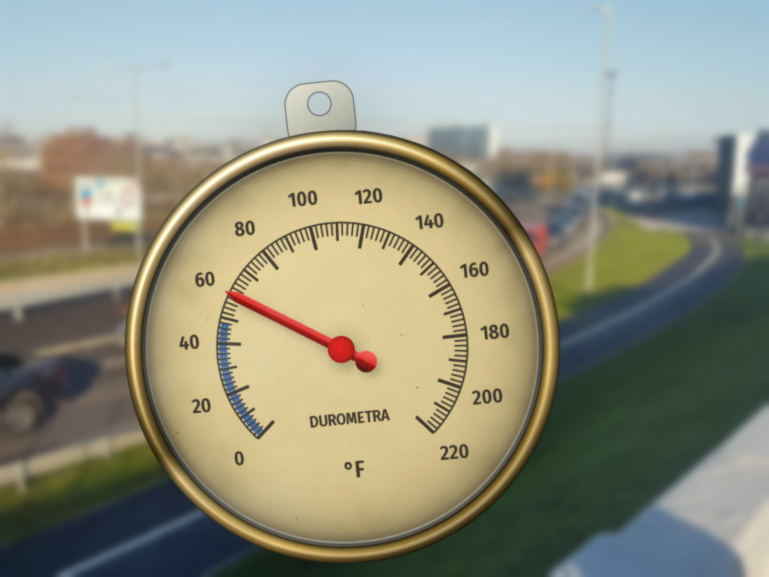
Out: 60 °F
